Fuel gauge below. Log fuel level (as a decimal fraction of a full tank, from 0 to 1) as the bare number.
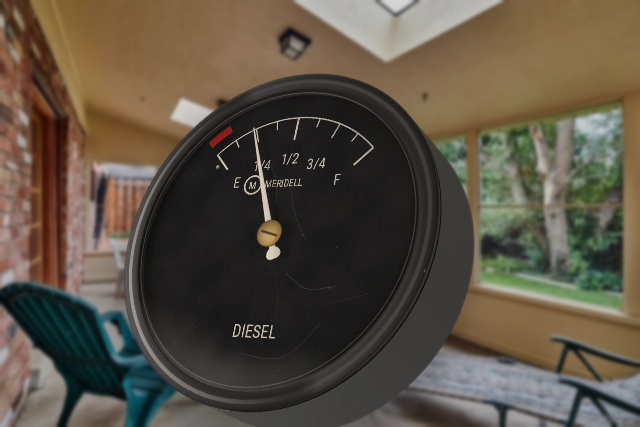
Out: 0.25
